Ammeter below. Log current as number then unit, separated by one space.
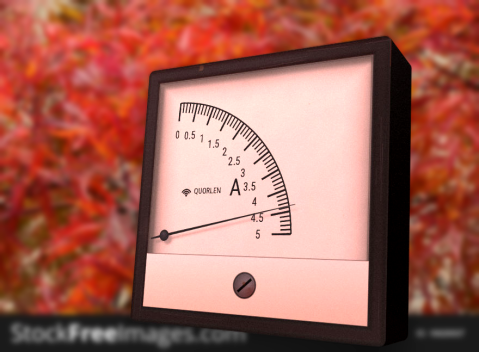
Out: 4.4 A
